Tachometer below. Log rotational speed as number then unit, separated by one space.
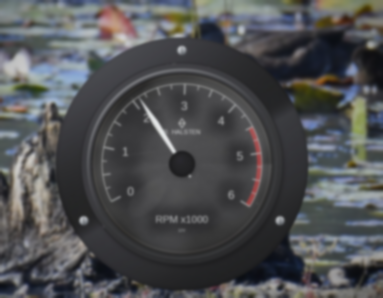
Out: 2125 rpm
